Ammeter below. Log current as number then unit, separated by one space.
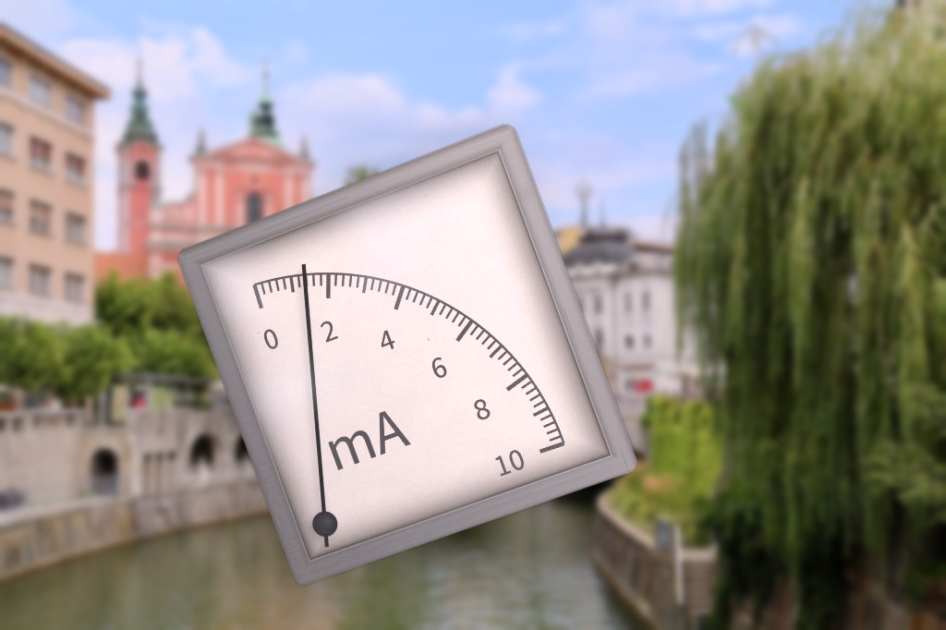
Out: 1.4 mA
